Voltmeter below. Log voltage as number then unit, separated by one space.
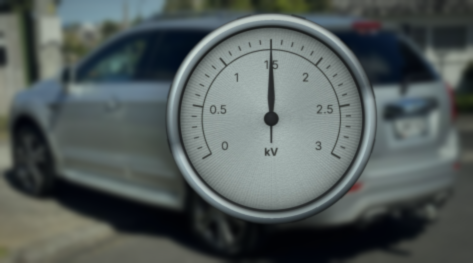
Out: 1.5 kV
